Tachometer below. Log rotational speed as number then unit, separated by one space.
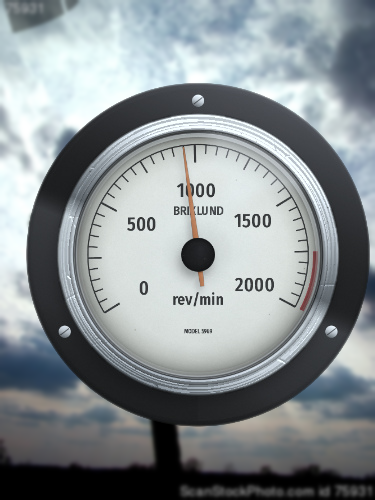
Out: 950 rpm
